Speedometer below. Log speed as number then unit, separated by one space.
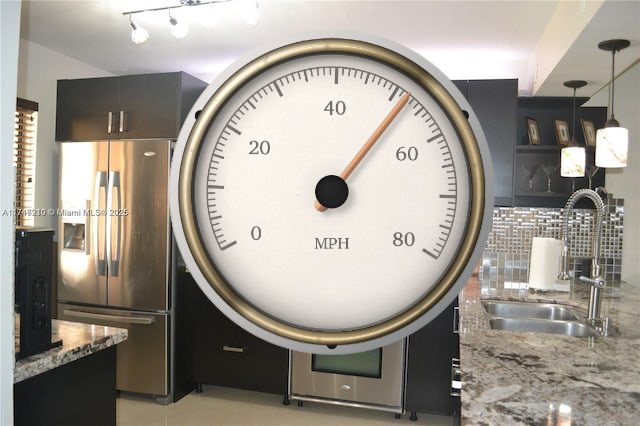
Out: 52 mph
